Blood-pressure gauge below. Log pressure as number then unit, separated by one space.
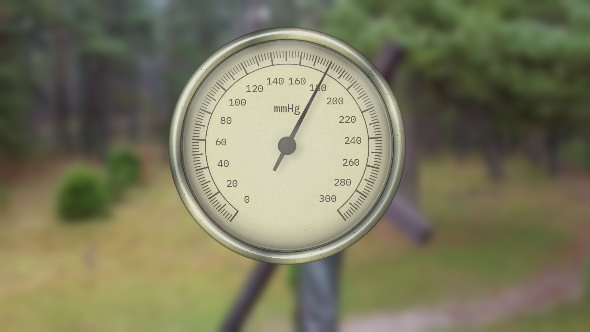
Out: 180 mmHg
